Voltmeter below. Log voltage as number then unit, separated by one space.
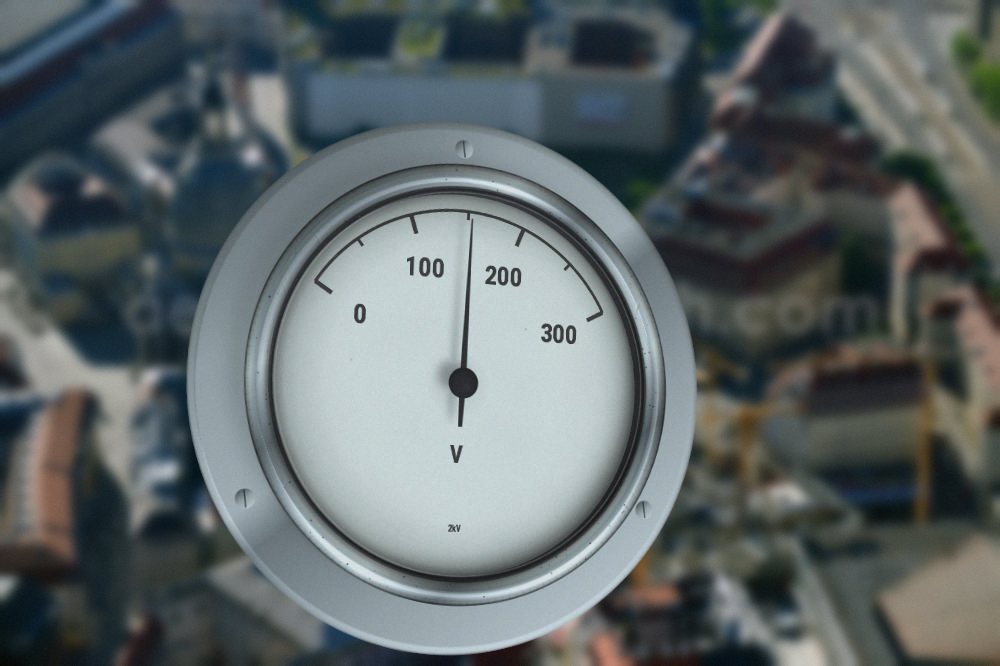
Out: 150 V
